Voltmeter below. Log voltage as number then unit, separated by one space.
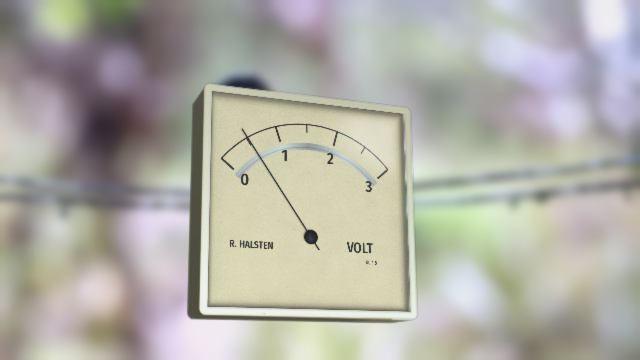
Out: 0.5 V
